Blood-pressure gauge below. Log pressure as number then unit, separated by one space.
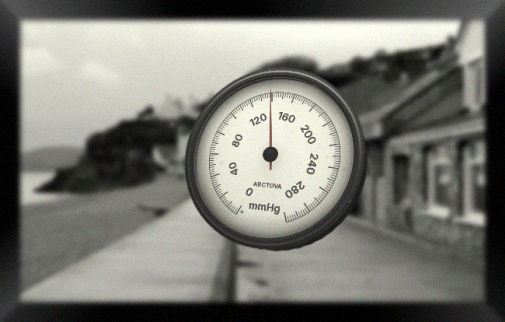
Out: 140 mmHg
